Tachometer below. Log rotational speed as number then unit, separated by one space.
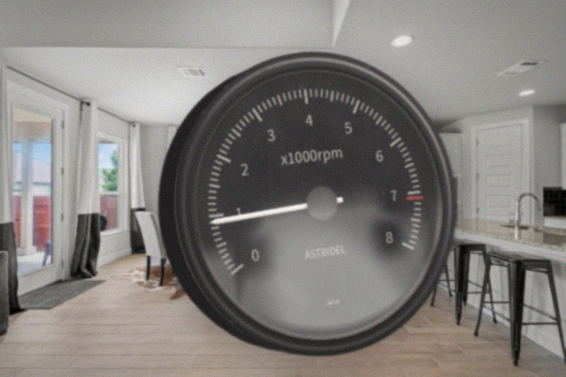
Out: 900 rpm
